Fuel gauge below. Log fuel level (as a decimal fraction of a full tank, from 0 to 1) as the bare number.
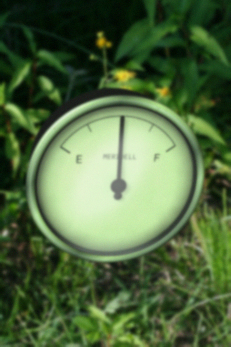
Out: 0.5
